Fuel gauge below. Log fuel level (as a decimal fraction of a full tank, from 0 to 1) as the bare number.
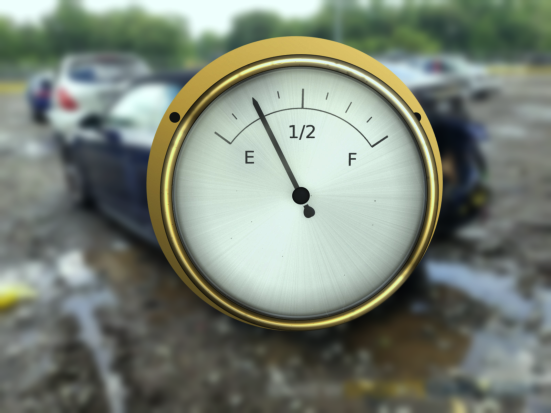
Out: 0.25
